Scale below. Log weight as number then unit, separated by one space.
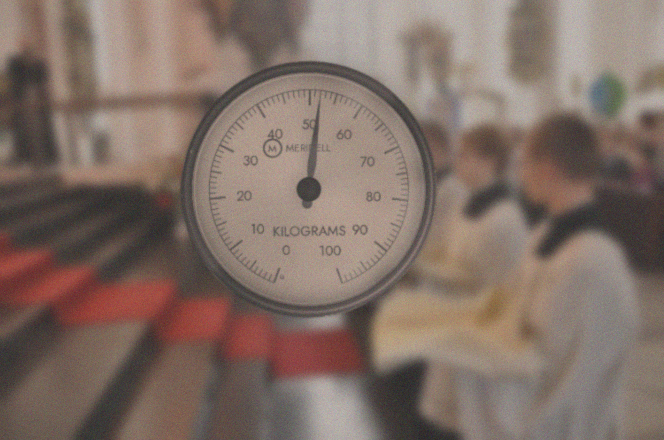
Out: 52 kg
